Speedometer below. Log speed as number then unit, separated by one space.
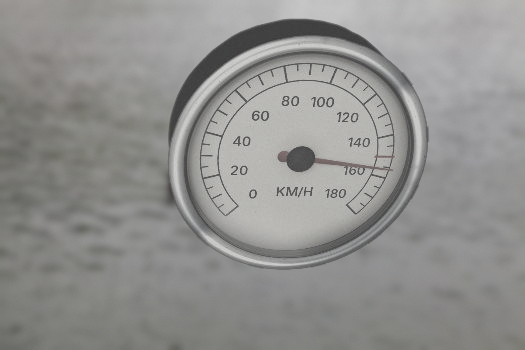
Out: 155 km/h
